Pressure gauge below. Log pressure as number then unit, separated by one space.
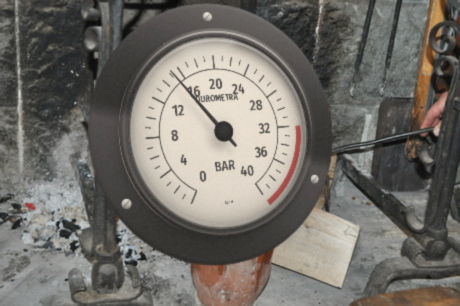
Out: 15 bar
